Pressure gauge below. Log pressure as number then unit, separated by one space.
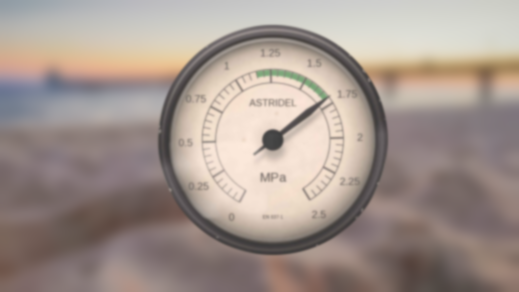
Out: 1.7 MPa
